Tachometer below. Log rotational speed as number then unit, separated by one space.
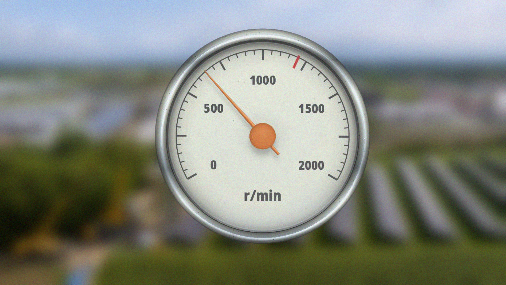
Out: 650 rpm
